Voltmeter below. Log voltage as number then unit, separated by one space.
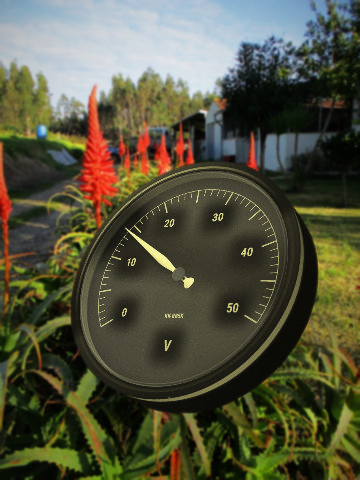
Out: 14 V
